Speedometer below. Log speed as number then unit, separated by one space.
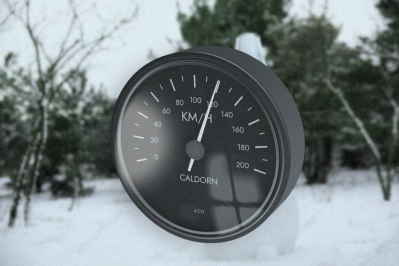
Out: 120 km/h
